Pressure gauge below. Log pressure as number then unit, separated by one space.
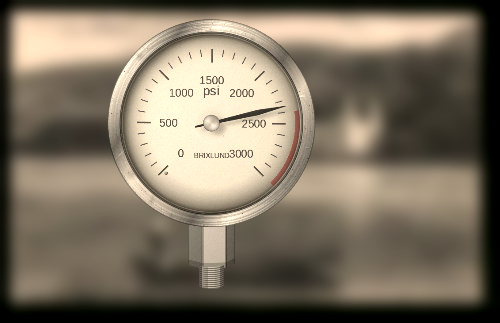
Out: 2350 psi
